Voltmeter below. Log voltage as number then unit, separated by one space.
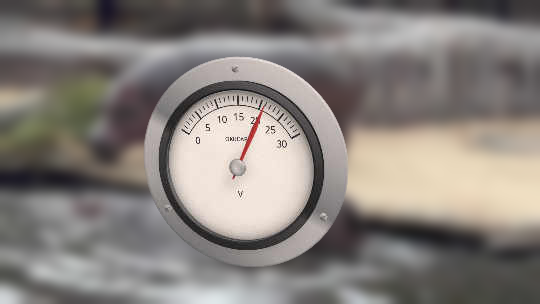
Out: 21 V
